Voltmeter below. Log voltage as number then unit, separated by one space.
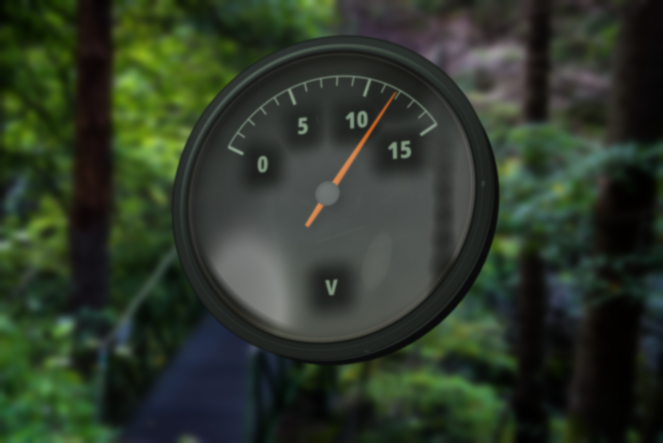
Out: 12 V
